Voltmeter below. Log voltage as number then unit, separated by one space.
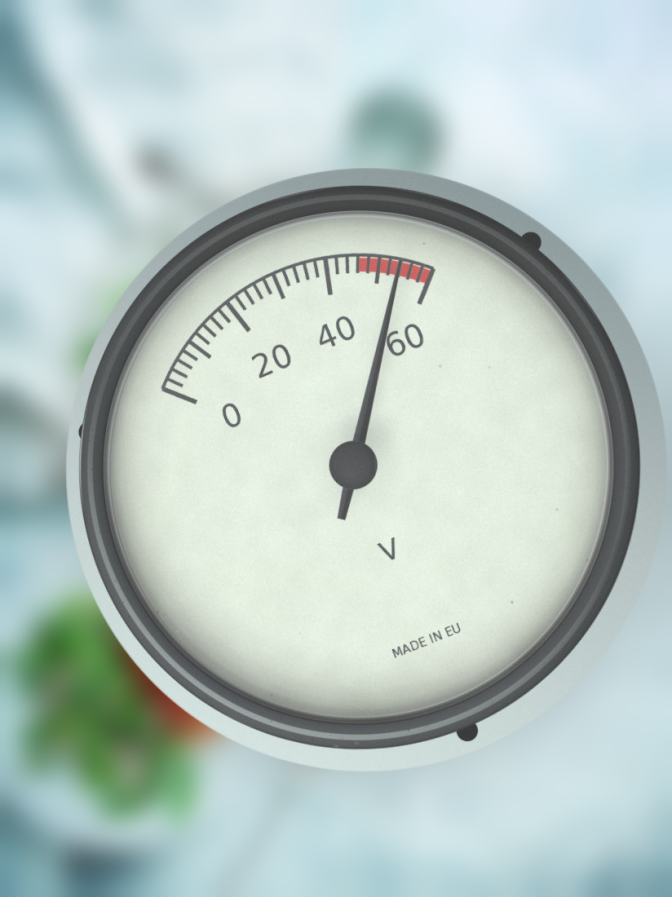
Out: 54 V
